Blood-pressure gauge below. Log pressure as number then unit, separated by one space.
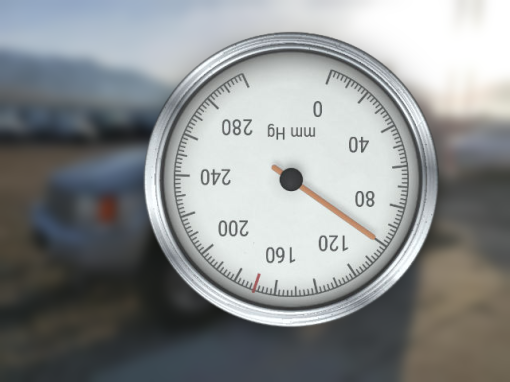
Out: 100 mmHg
